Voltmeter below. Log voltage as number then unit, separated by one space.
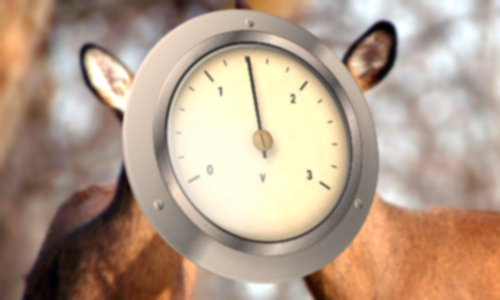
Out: 1.4 V
